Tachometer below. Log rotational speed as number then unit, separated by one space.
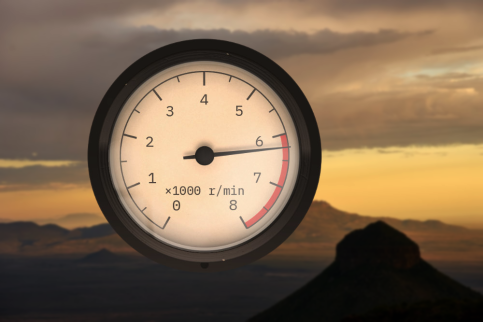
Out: 6250 rpm
